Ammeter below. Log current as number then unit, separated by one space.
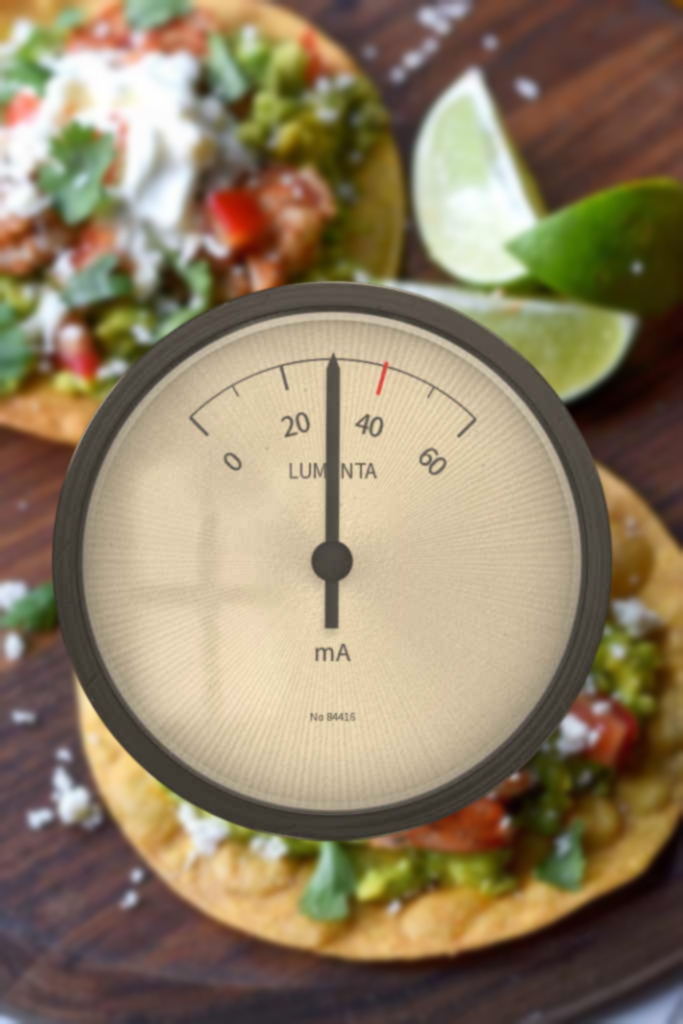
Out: 30 mA
